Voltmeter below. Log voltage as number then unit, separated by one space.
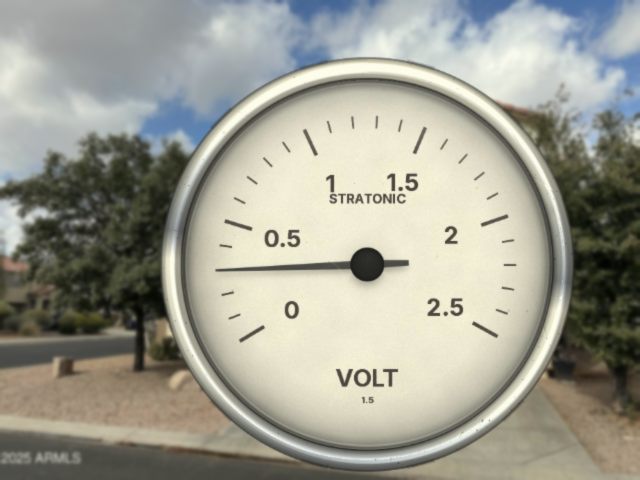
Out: 0.3 V
